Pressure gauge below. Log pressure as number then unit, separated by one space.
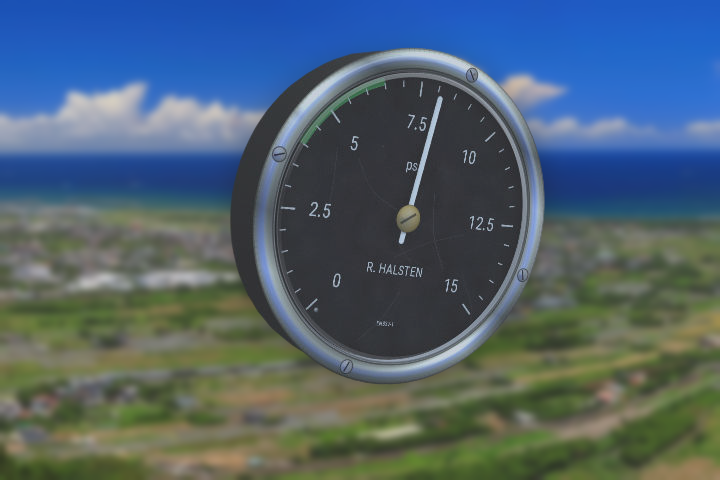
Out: 8 psi
